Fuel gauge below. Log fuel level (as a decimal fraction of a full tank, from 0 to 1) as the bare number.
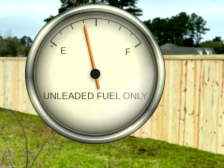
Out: 0.375
